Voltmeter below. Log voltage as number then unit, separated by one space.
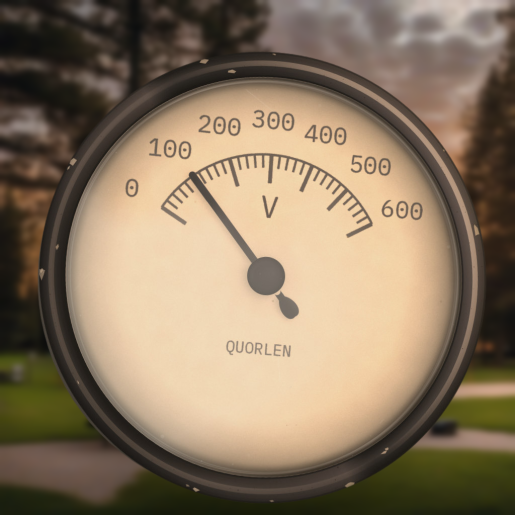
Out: 100 V
